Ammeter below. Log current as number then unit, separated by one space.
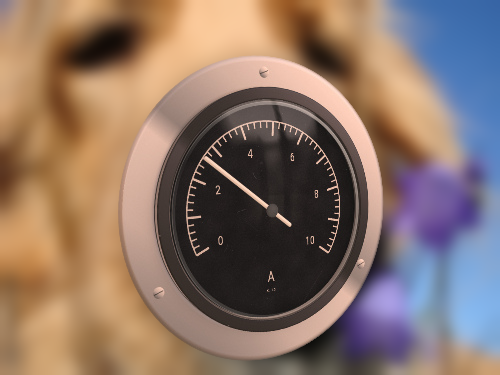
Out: 2.6 A
